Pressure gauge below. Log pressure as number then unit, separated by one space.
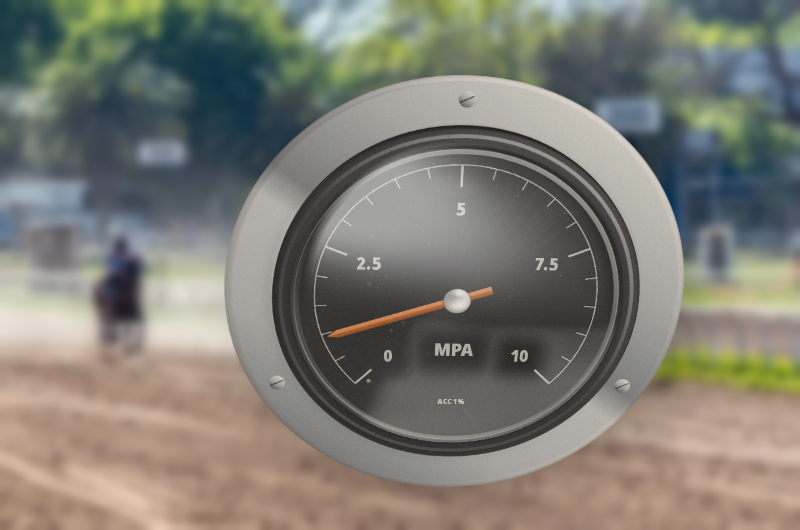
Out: 1 MPa
